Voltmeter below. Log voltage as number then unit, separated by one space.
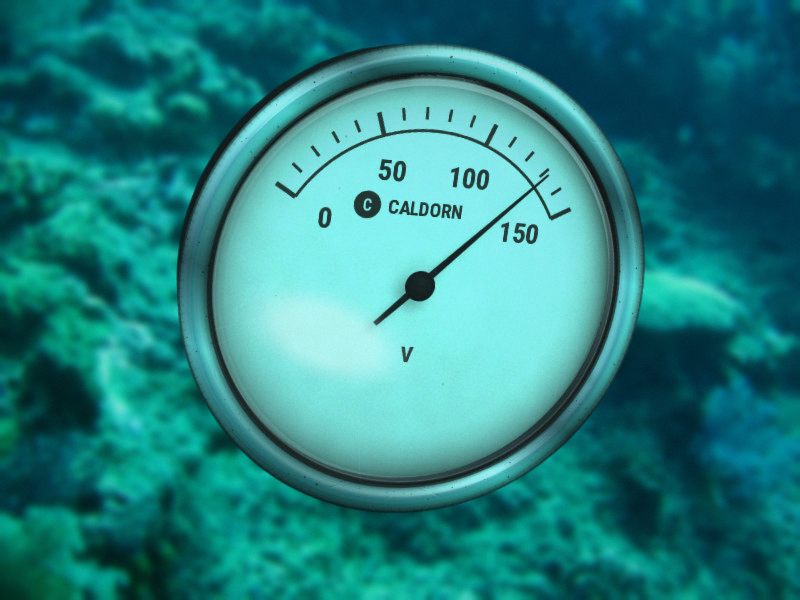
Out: 130 V
